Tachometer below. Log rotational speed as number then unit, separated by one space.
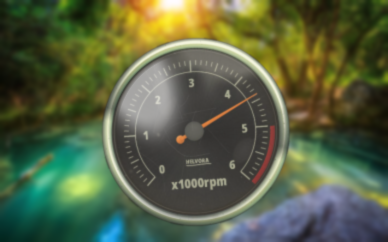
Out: 4400 rpm
